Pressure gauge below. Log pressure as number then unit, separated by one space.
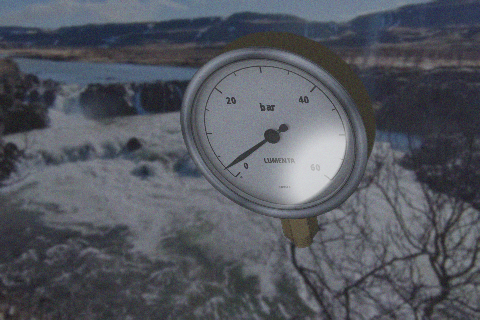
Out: 2.5 bar
